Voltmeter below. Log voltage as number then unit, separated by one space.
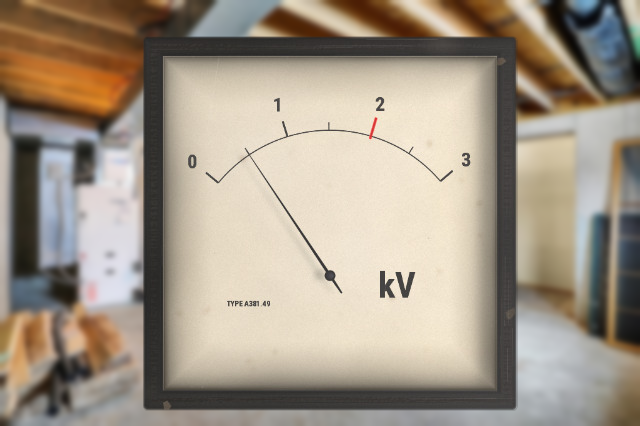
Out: 0.5 kV
